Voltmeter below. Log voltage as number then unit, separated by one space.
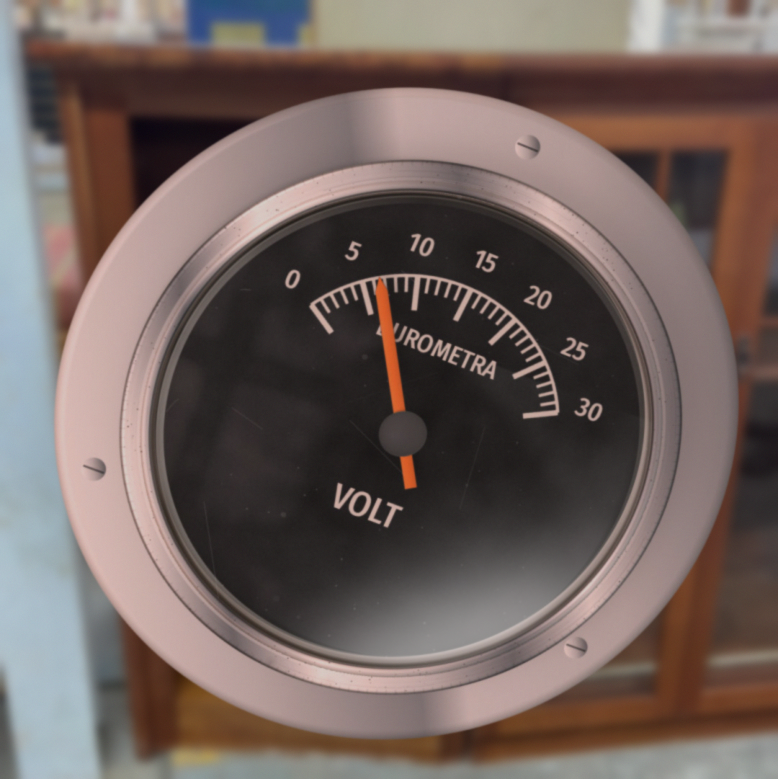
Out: 6.5 V
